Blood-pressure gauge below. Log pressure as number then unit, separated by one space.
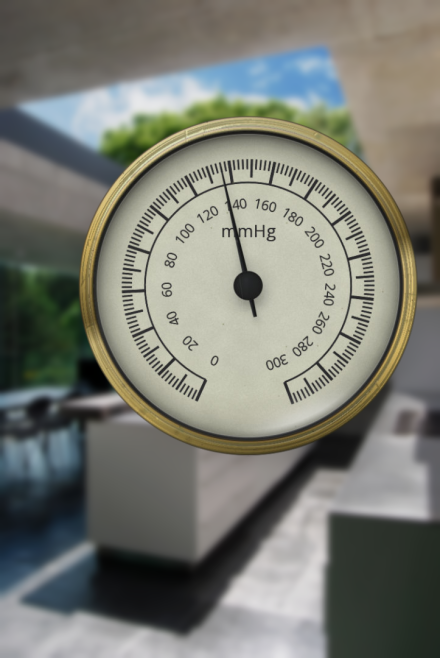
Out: 136 mmHg
